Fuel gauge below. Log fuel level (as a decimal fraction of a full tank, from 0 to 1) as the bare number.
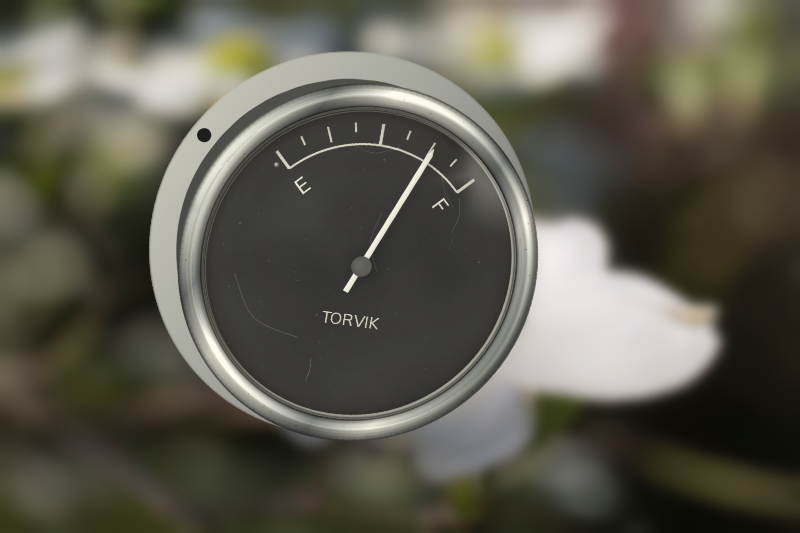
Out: 0.75
